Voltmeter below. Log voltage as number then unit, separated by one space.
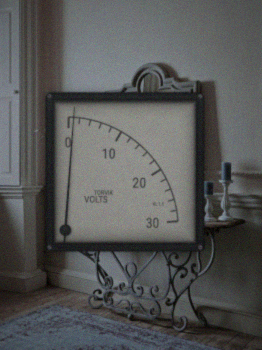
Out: 1 V
